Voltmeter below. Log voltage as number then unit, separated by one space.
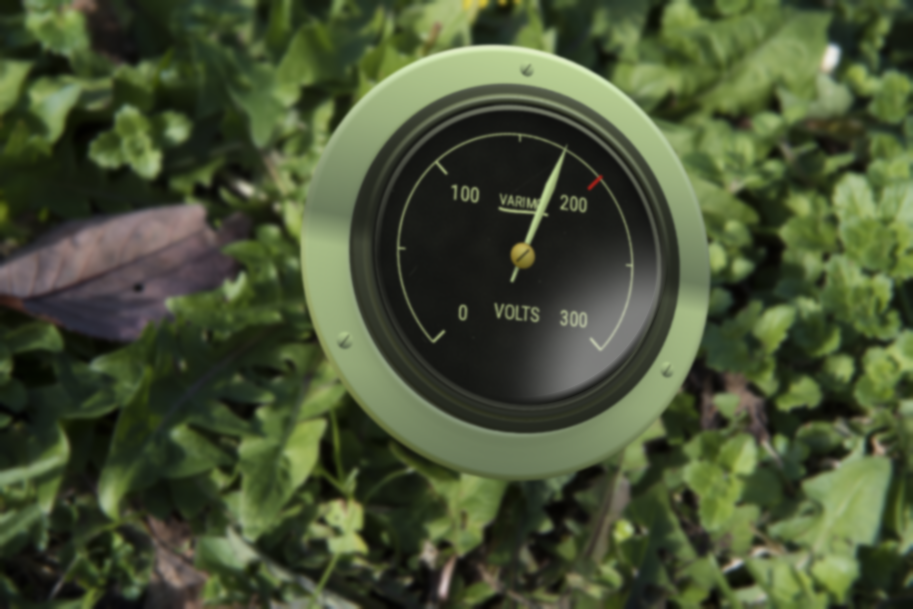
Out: 175 V
